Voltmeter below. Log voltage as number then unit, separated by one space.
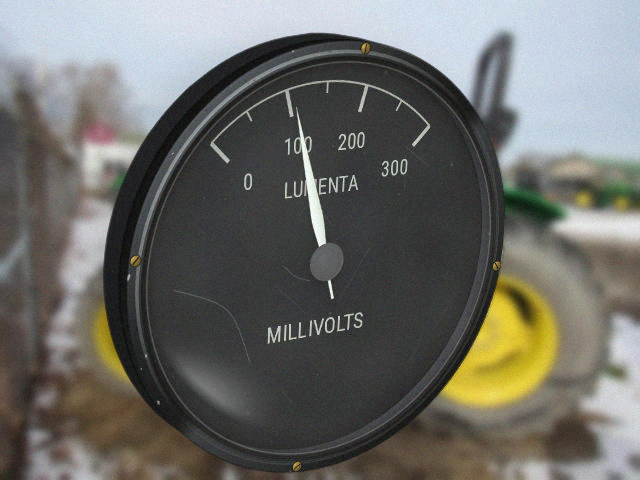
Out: 100 mV
